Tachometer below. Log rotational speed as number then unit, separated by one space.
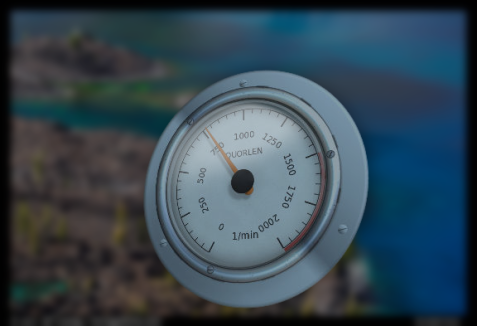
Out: 775 rpm
